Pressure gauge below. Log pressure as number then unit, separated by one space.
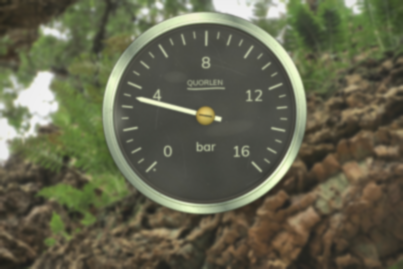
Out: 3.5 bar
